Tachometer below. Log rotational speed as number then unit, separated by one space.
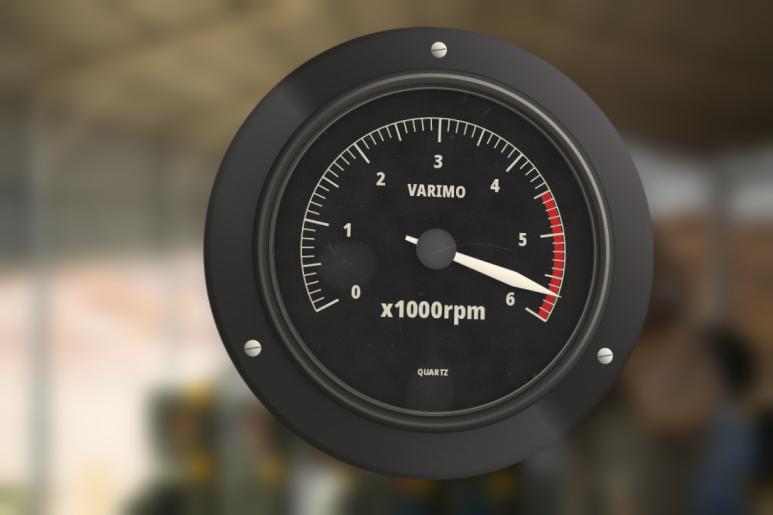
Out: 5700 rpm
